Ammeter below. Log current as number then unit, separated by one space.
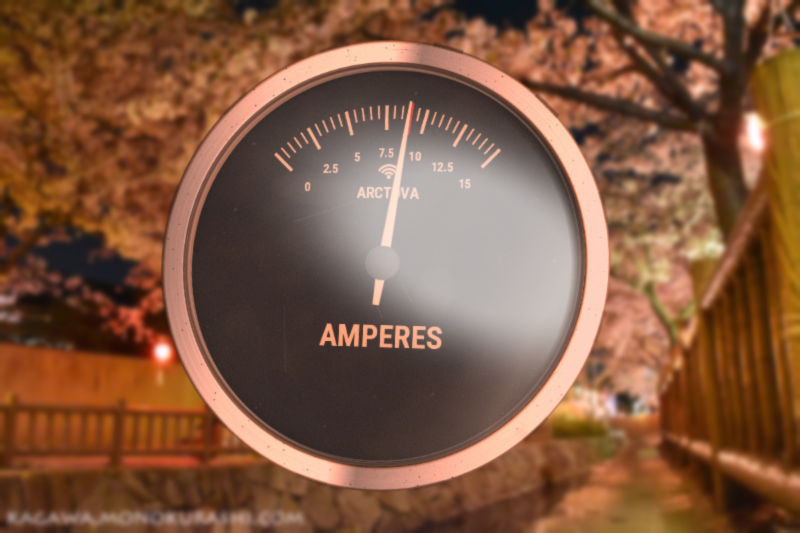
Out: 9 A
